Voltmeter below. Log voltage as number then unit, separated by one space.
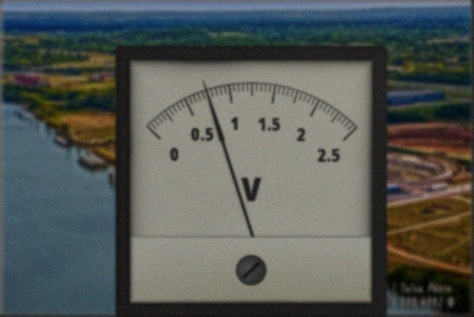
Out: 0.75 V
